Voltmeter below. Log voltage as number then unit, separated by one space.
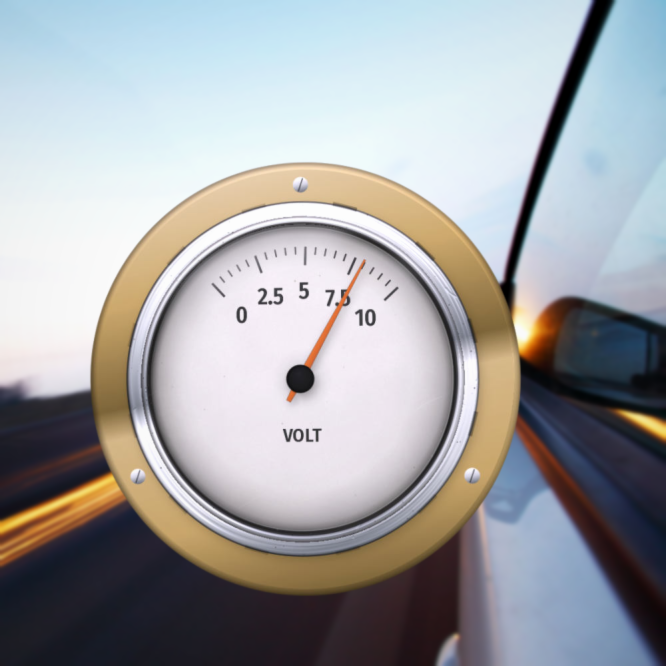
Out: 8 V
